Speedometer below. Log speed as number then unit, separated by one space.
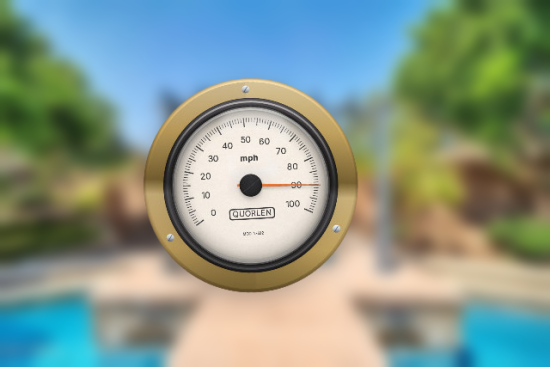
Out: 90 mph
